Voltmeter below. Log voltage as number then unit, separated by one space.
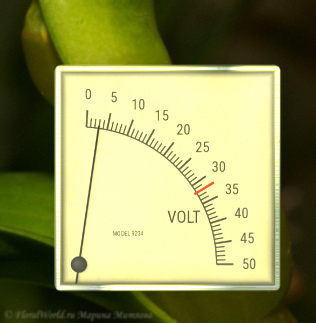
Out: 3 V
